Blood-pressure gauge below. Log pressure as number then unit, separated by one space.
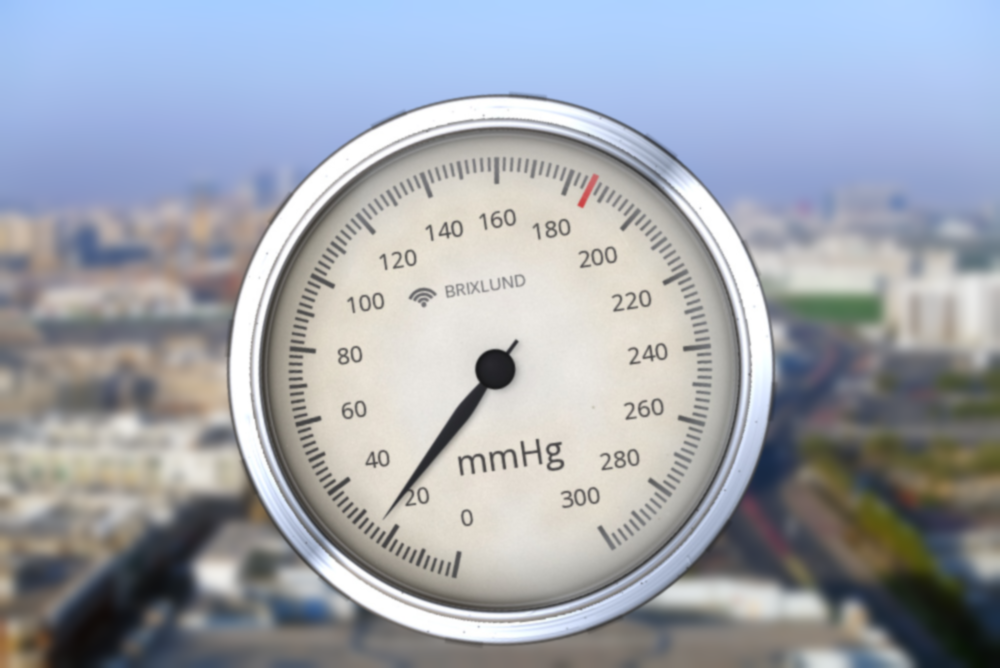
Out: 24 mmHg
